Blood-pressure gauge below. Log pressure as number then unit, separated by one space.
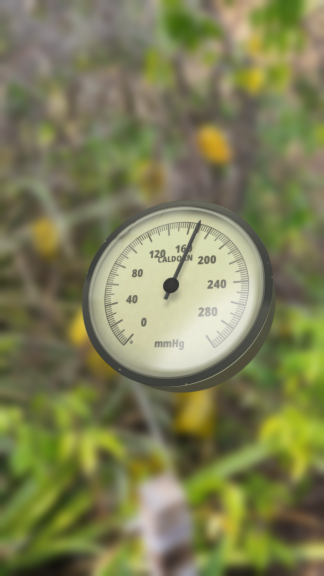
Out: 170 mmHg
